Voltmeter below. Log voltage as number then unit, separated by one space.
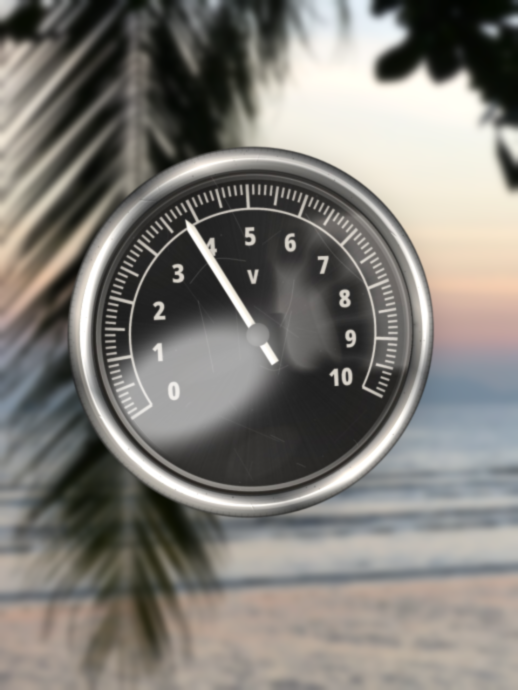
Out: 3.8 V
